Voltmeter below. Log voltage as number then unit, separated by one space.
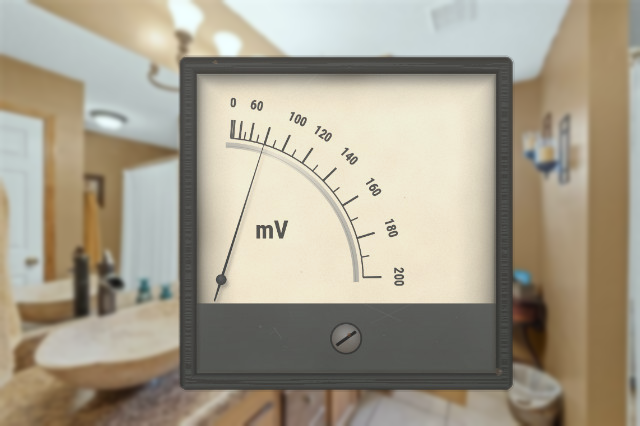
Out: 80 mV
